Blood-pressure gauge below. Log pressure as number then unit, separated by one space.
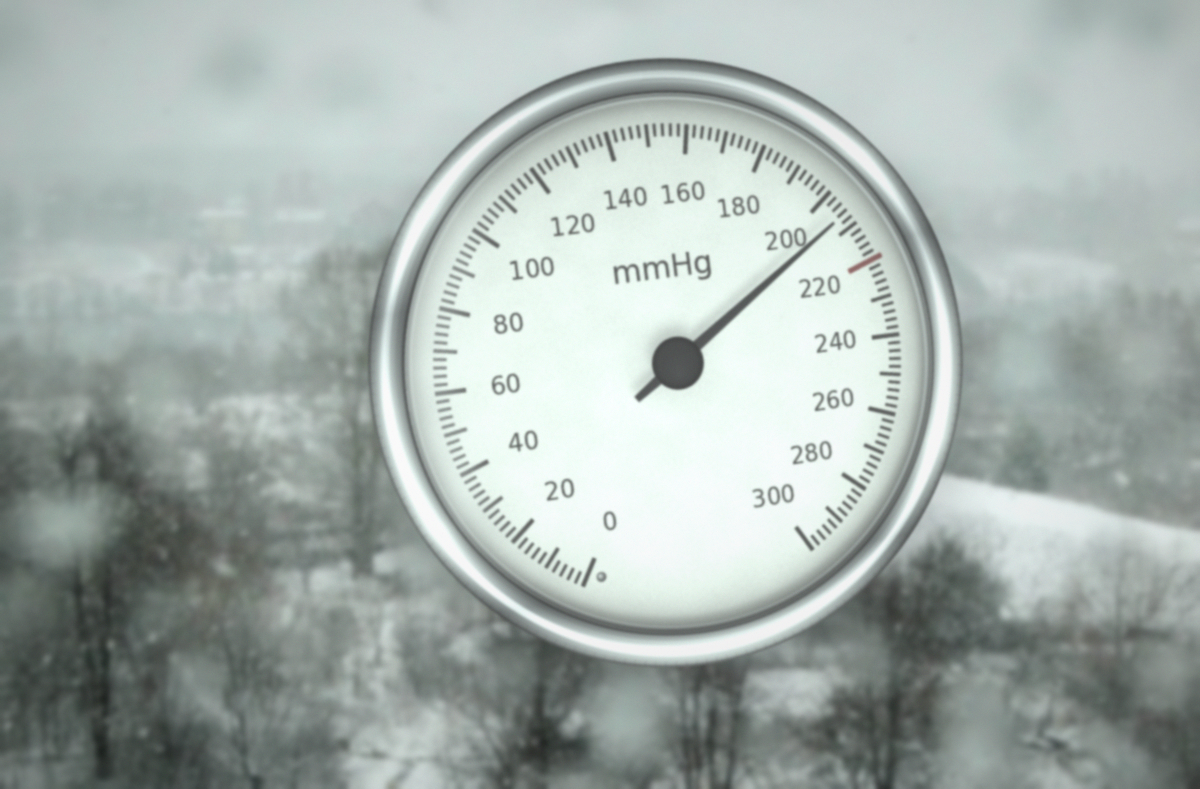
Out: 206 mmHg
